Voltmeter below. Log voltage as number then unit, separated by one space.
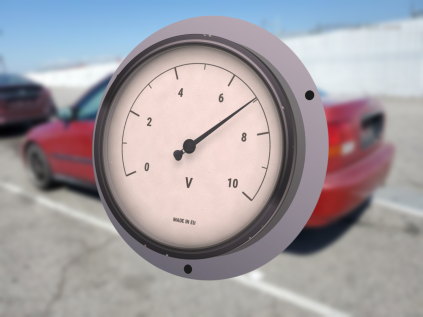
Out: 7 V
